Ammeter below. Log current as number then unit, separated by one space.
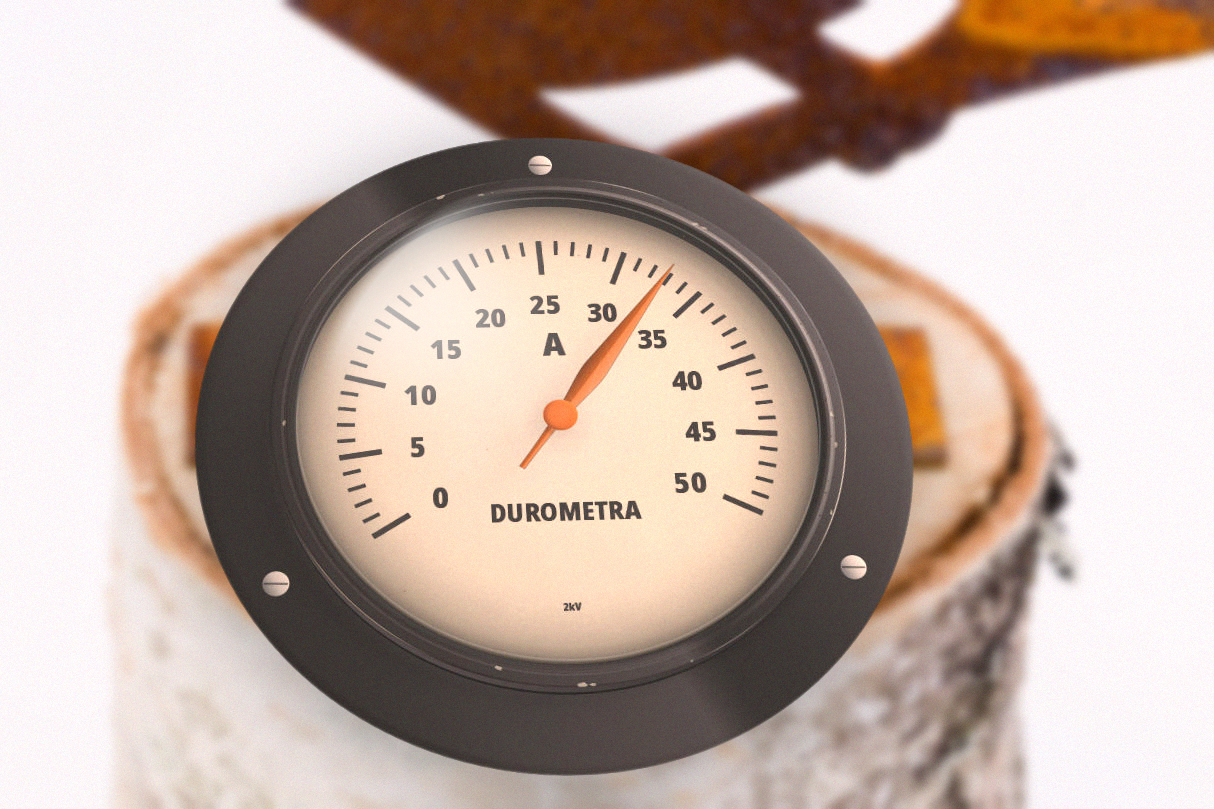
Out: 33 A
